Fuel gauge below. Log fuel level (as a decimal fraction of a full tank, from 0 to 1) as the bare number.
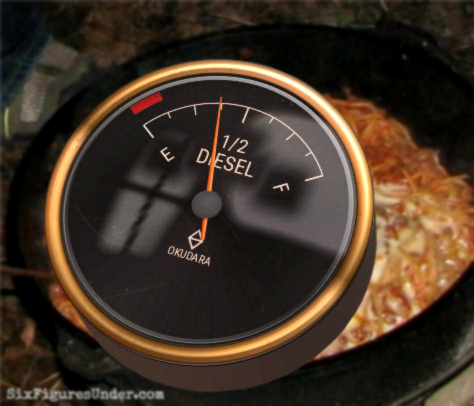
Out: 0.375
